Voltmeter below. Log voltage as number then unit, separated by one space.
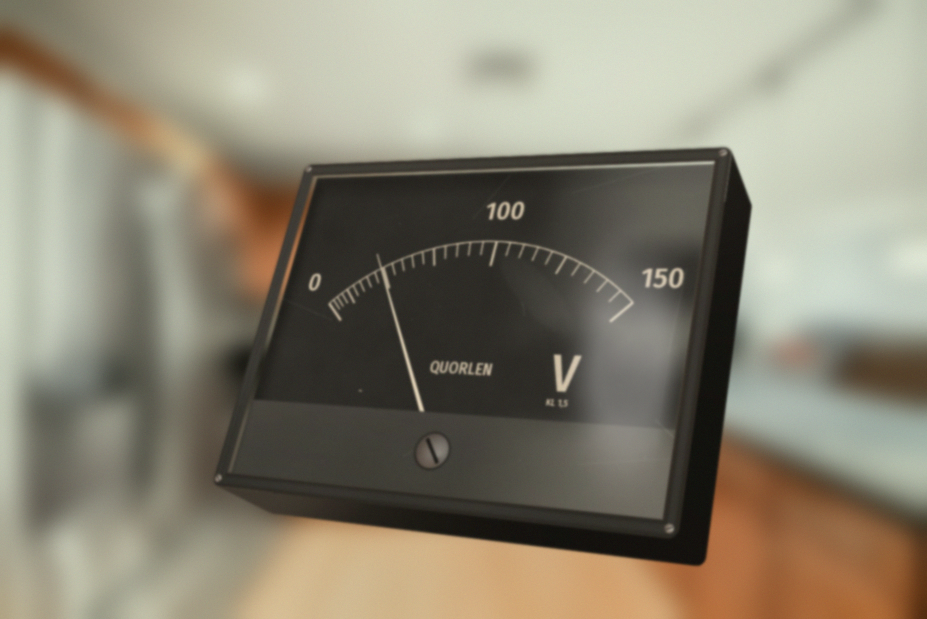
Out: 50 V
